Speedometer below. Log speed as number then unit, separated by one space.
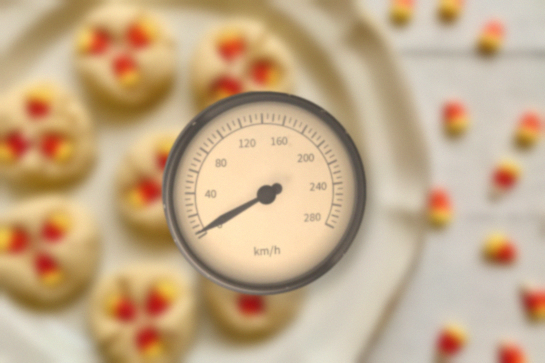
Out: 5 km/h
